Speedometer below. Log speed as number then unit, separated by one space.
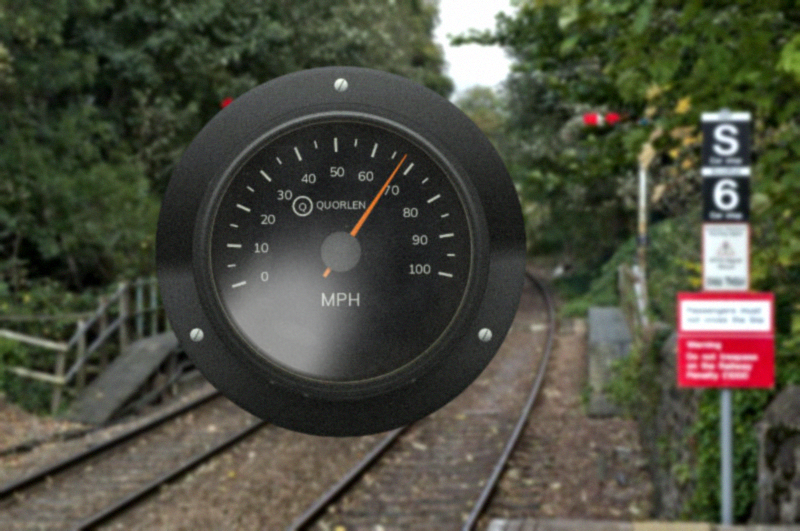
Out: 67.5 mph
